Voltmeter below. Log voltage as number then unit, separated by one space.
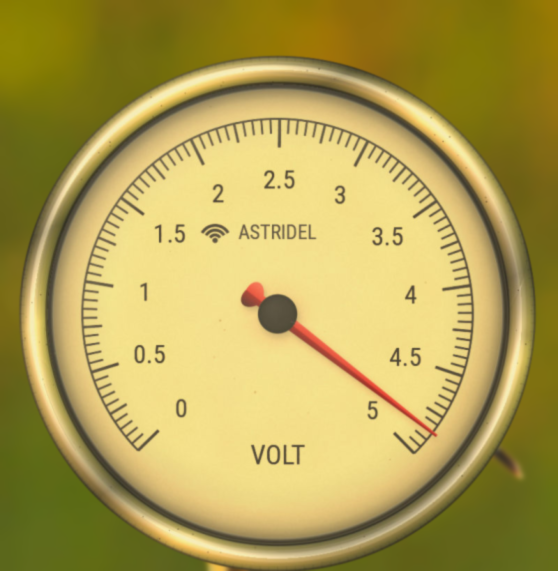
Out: 4.85 V
